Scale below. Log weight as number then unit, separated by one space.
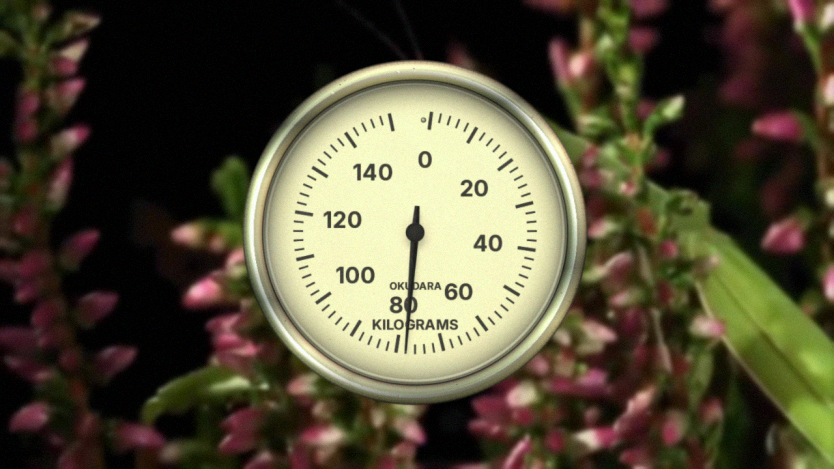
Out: 78 kg
